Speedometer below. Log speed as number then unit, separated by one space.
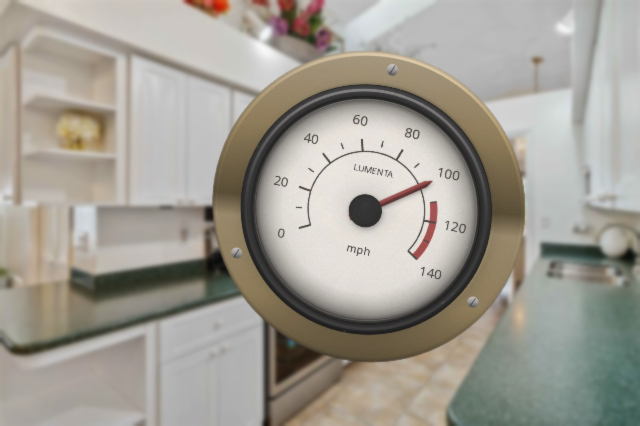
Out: 100 mph
